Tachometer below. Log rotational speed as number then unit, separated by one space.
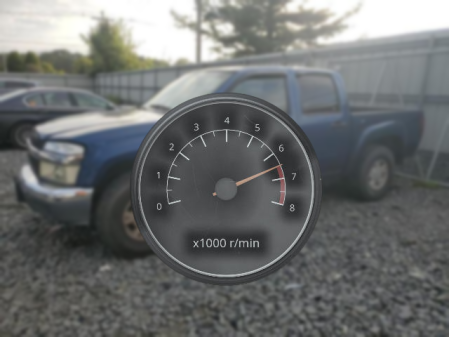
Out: 6500 rpm
